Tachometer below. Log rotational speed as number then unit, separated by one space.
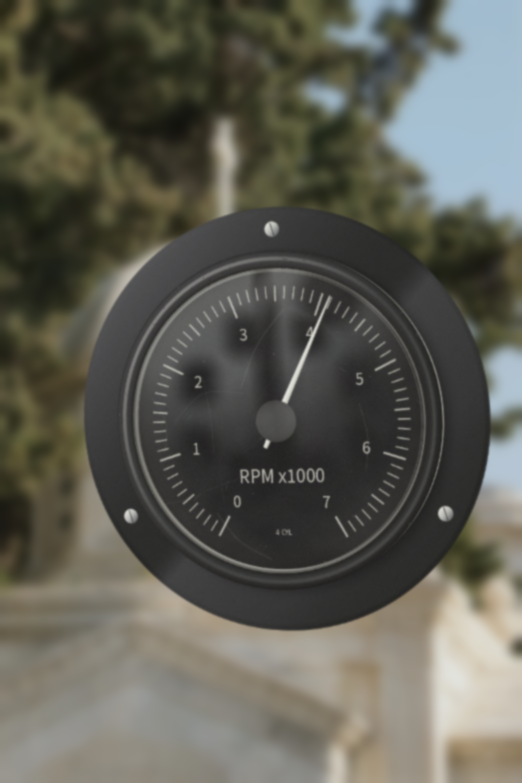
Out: 4100 rpm
